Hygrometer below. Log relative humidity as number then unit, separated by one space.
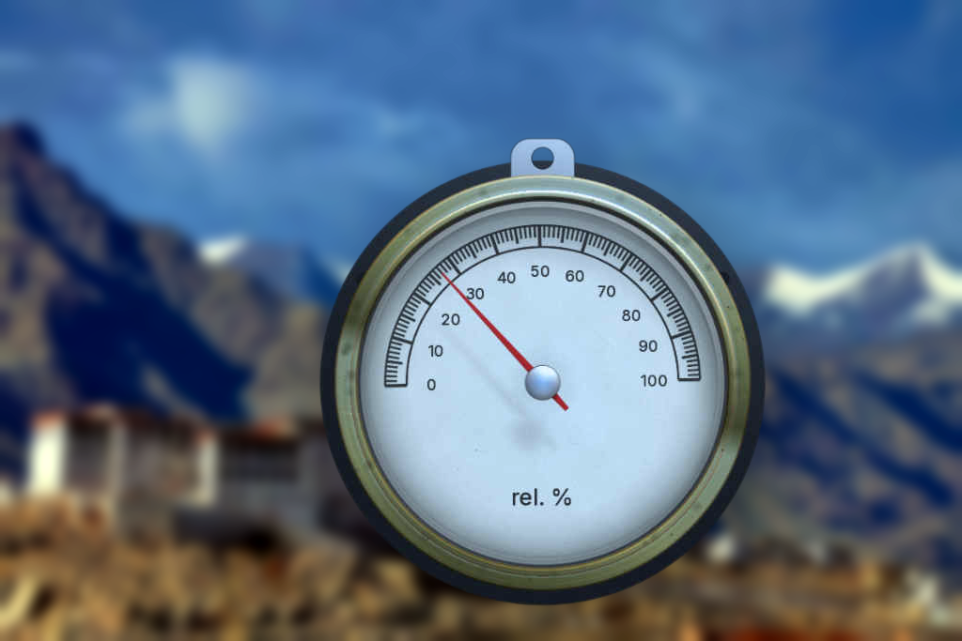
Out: 27 %
